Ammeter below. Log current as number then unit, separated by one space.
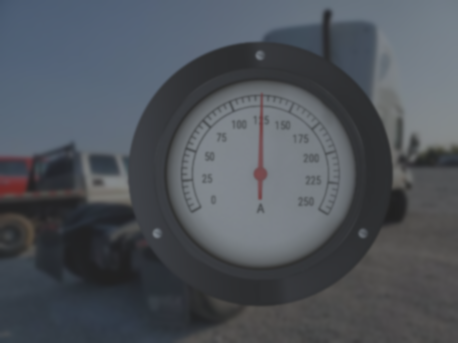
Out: 125 A
